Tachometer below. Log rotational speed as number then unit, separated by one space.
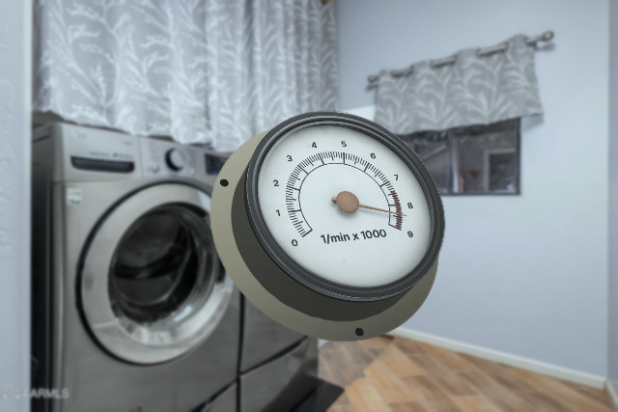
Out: 8500 rpm
